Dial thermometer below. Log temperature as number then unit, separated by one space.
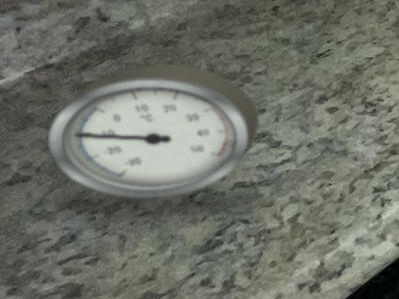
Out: -10 °C
